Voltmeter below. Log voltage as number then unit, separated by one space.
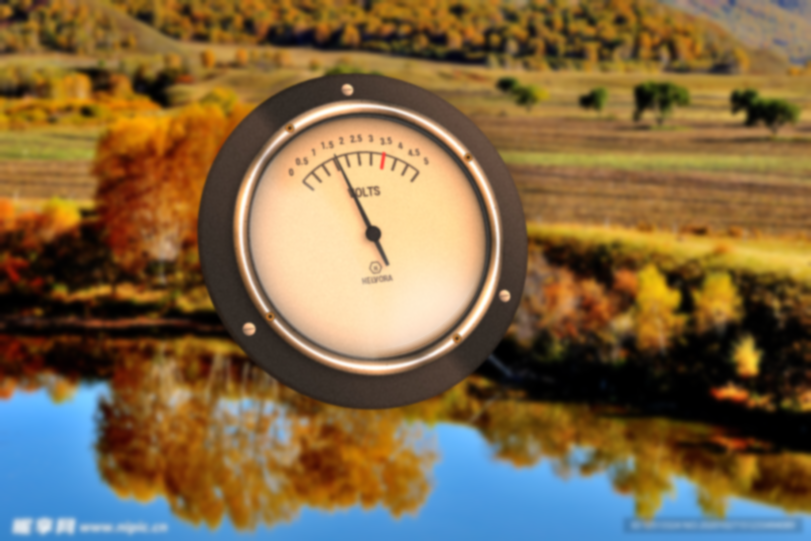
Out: 1.5 V
